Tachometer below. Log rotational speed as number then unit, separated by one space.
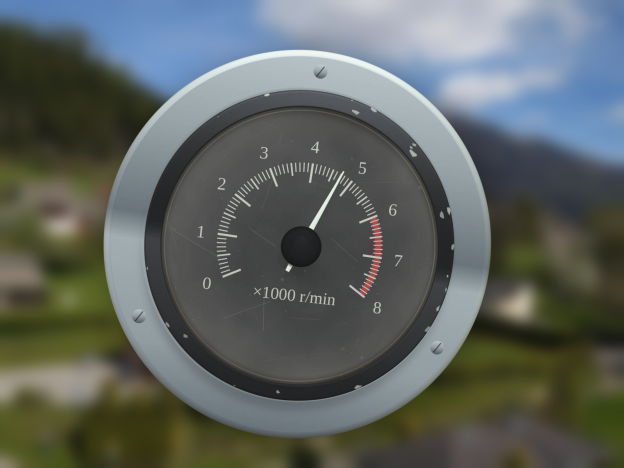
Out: 4700 rpm
